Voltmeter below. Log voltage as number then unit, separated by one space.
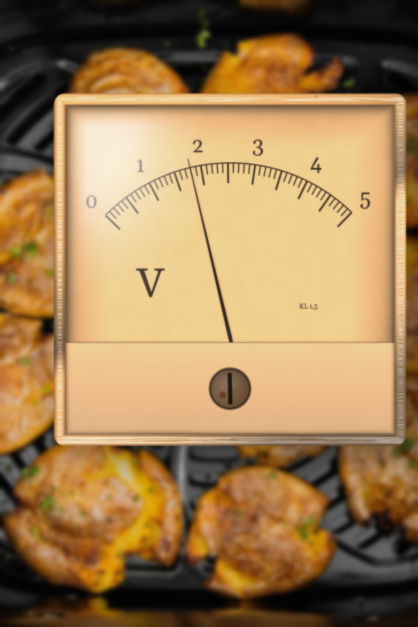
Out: 1.8 V
